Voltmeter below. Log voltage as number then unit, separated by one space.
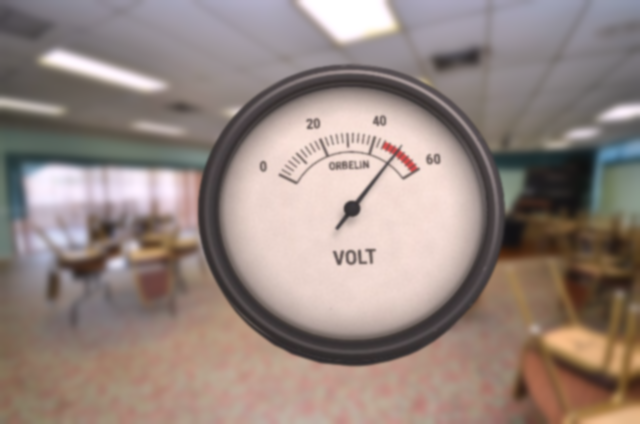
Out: 50 V
